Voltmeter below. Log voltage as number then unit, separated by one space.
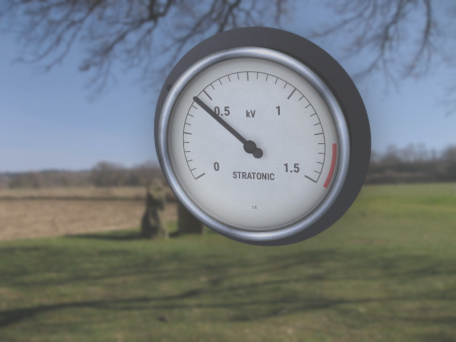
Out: 0.45 kV
